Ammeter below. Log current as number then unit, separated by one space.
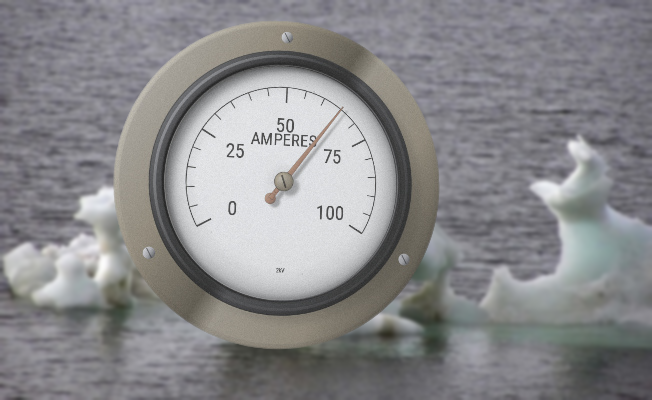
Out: 65 A
